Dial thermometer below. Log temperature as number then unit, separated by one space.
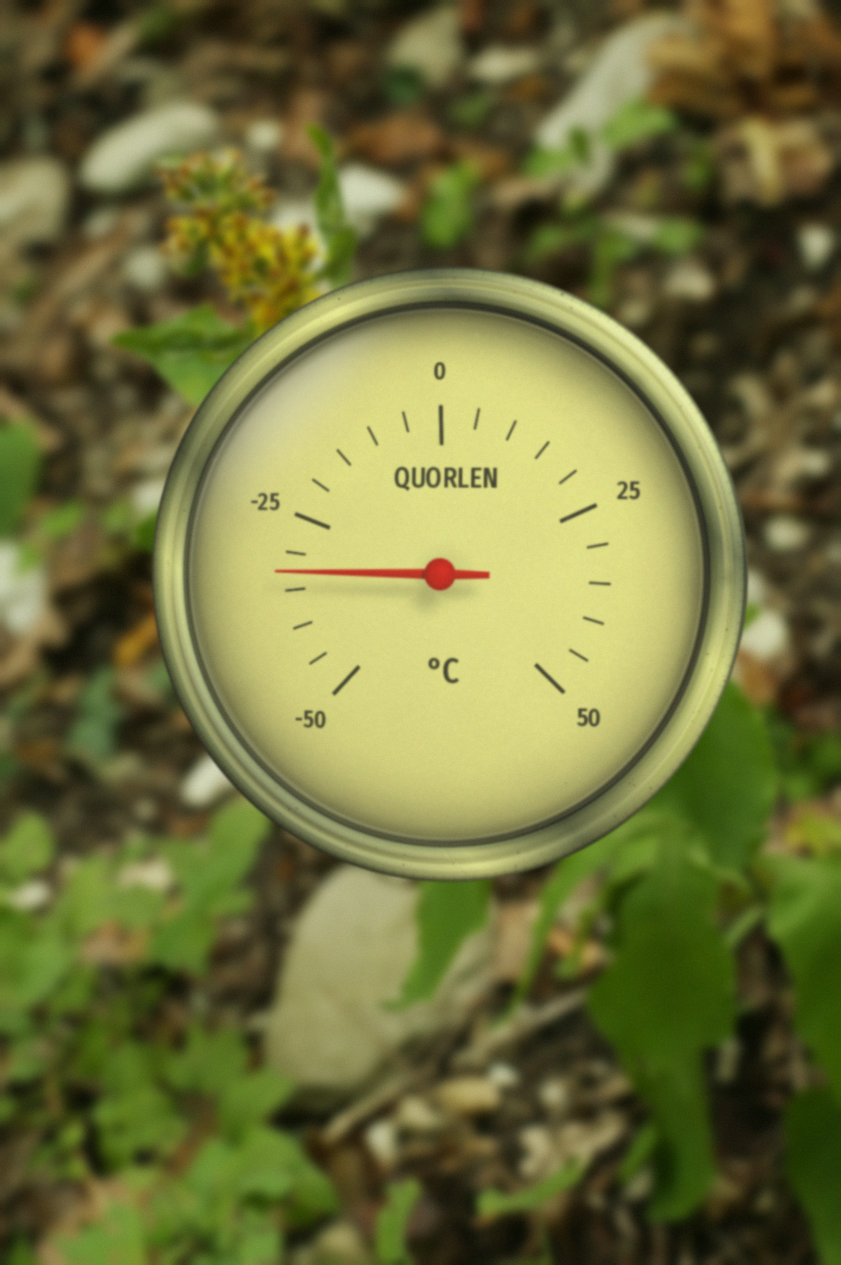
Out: -32.5 °C
